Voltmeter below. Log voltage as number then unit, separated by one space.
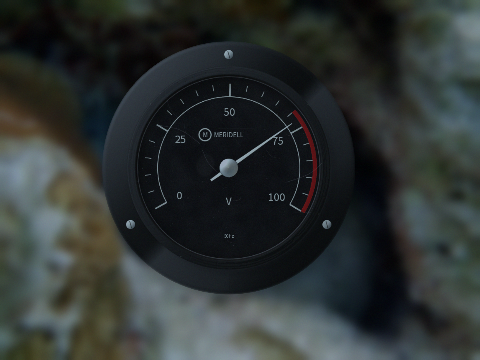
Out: 72.5 V
